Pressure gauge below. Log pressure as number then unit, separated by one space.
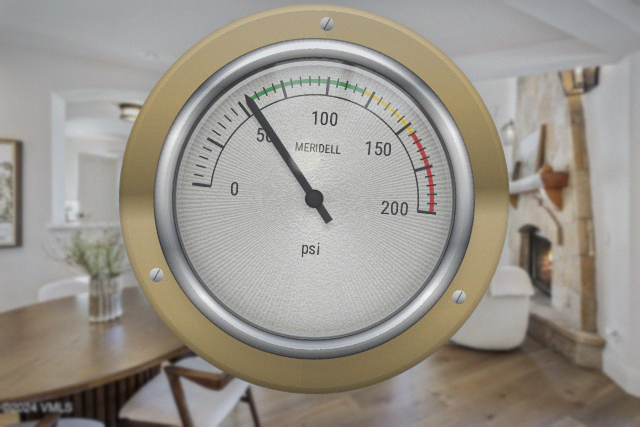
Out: 55 psi
